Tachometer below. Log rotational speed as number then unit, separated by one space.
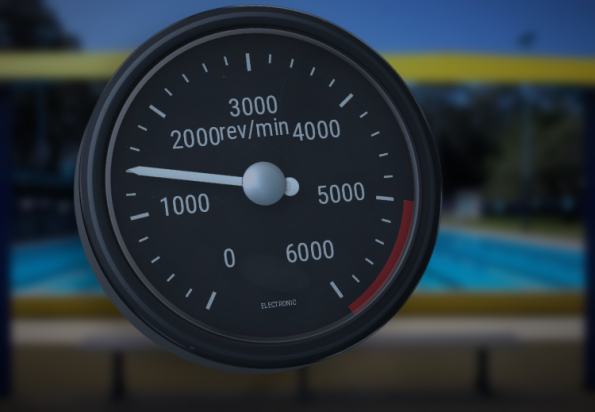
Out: 1400 rpm
